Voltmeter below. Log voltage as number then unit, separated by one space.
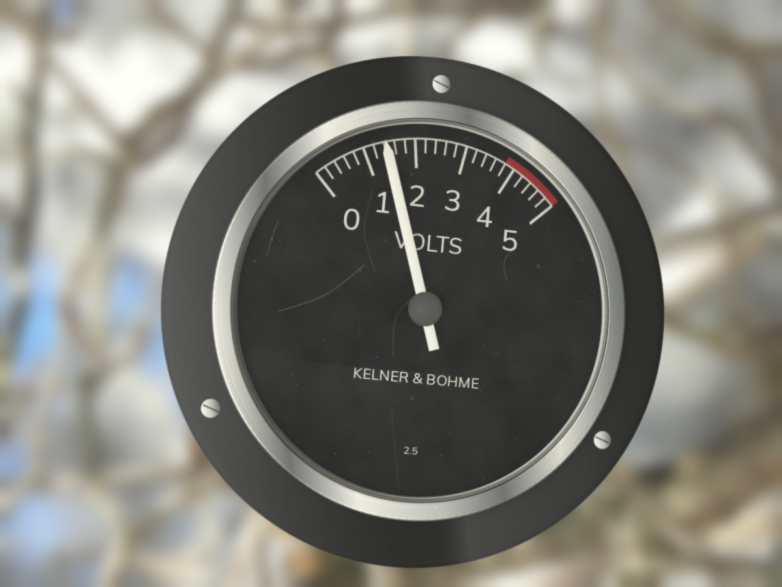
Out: 1.4 V
